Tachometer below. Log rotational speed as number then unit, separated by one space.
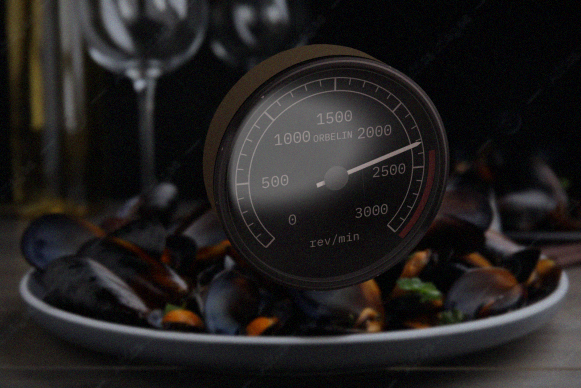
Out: 2300 rpm
